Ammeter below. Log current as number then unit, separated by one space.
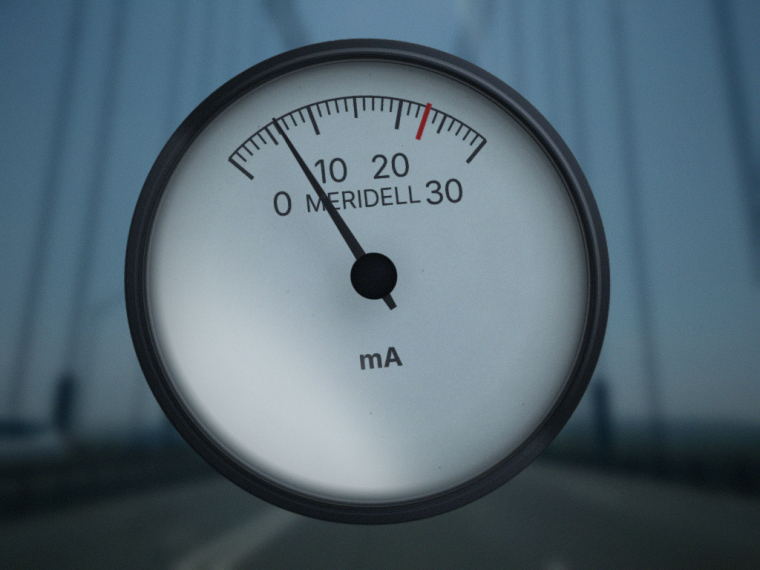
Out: 6 mA
